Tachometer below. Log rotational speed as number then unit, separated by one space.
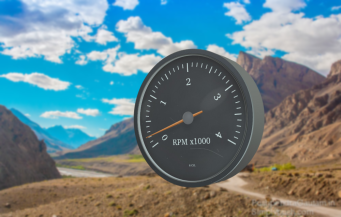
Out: 200 rpm
